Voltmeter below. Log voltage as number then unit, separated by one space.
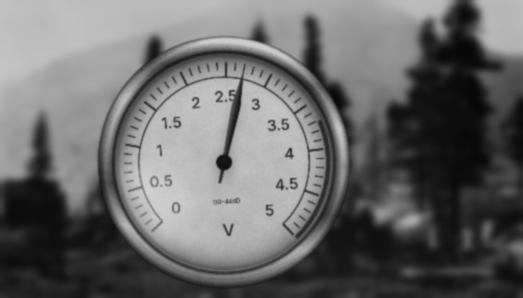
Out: 2.7 V
